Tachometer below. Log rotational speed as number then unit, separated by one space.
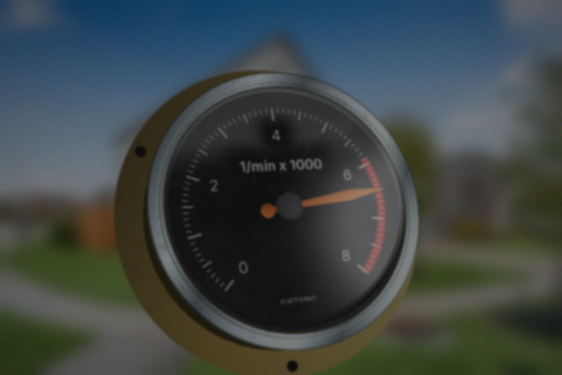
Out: 6500 rpm
